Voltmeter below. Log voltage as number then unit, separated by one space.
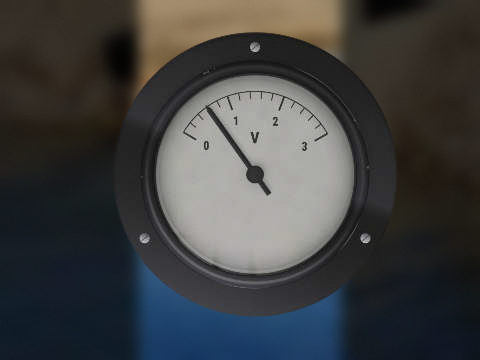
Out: 0.6 V
